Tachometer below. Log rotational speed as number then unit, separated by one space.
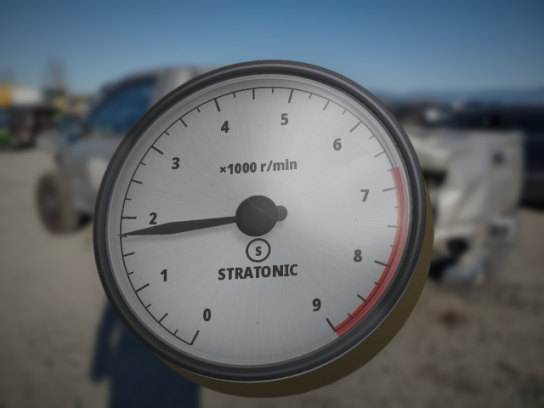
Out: 1750 rpm
